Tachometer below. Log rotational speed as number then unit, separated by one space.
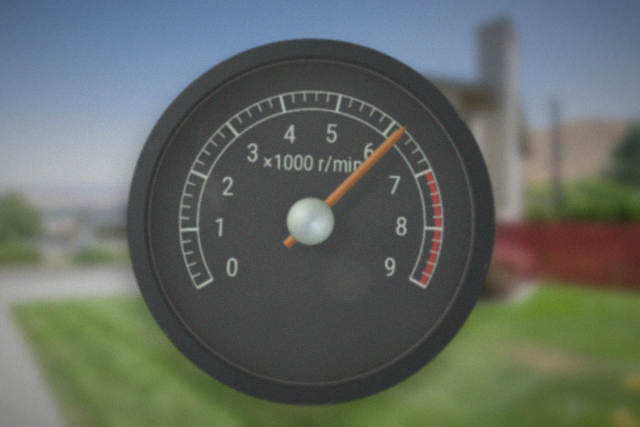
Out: 6200 rpm
